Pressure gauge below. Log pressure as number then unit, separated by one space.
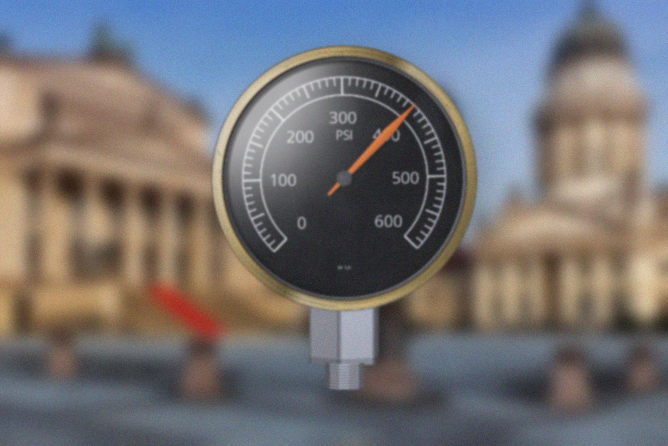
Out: 400 psi
